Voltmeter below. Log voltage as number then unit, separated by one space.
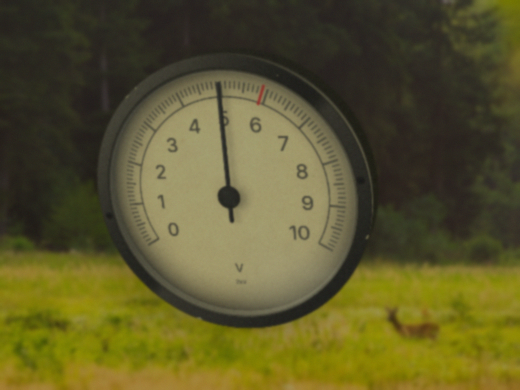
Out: 5 V
